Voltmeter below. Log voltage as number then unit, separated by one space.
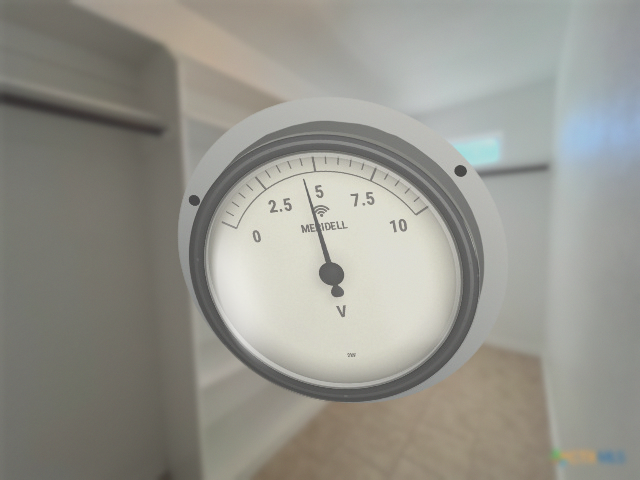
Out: 4.5 V
